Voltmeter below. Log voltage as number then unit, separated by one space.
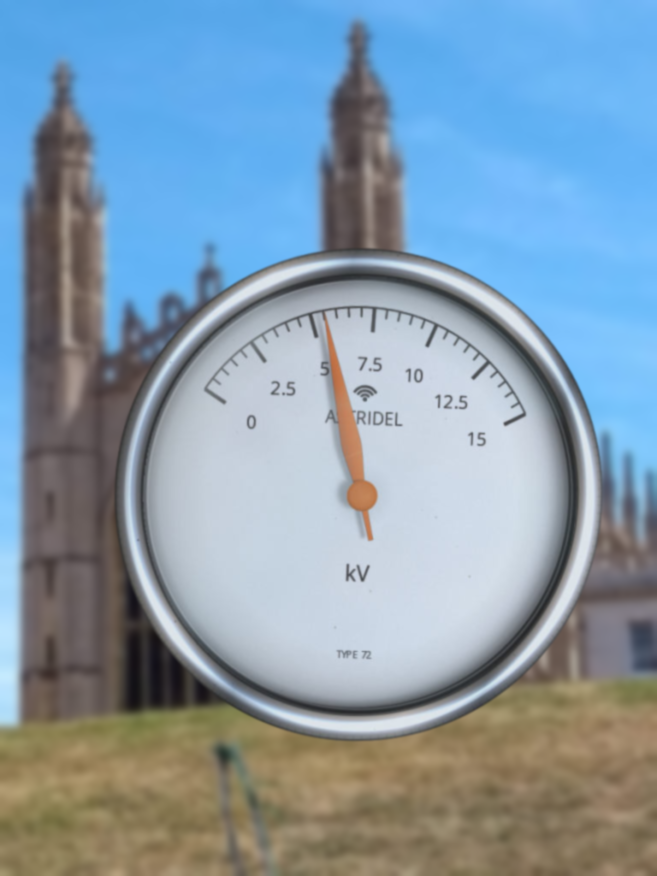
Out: 5.5 kV
